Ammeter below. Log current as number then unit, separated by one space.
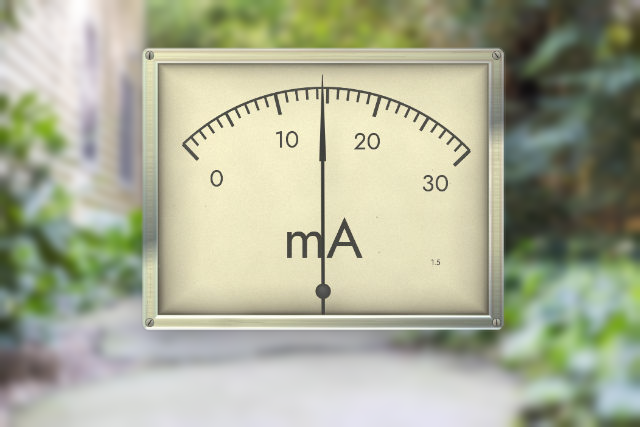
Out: 14.5 mA
